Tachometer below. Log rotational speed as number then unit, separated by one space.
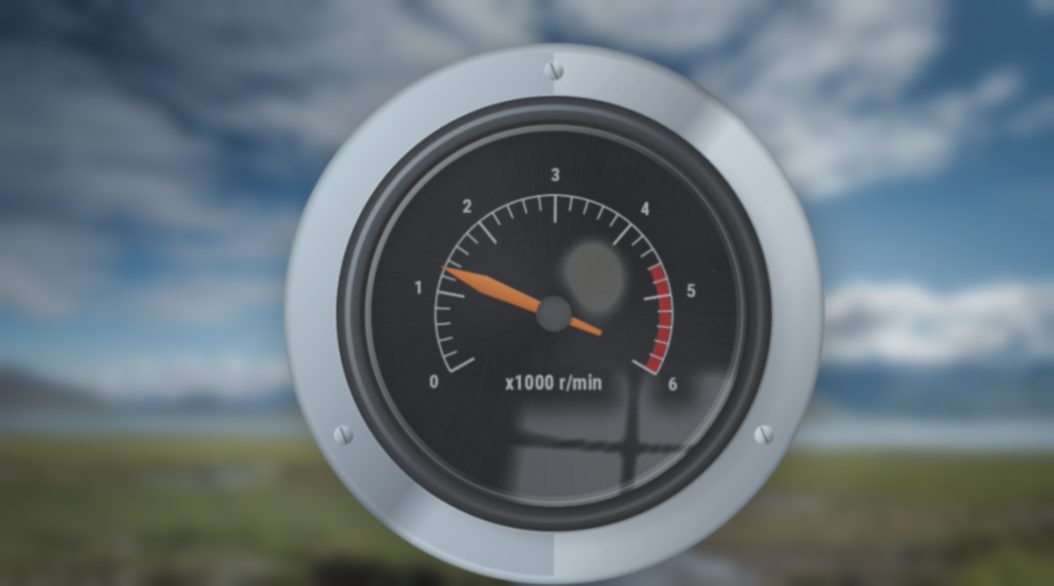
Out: 1300 rpm
